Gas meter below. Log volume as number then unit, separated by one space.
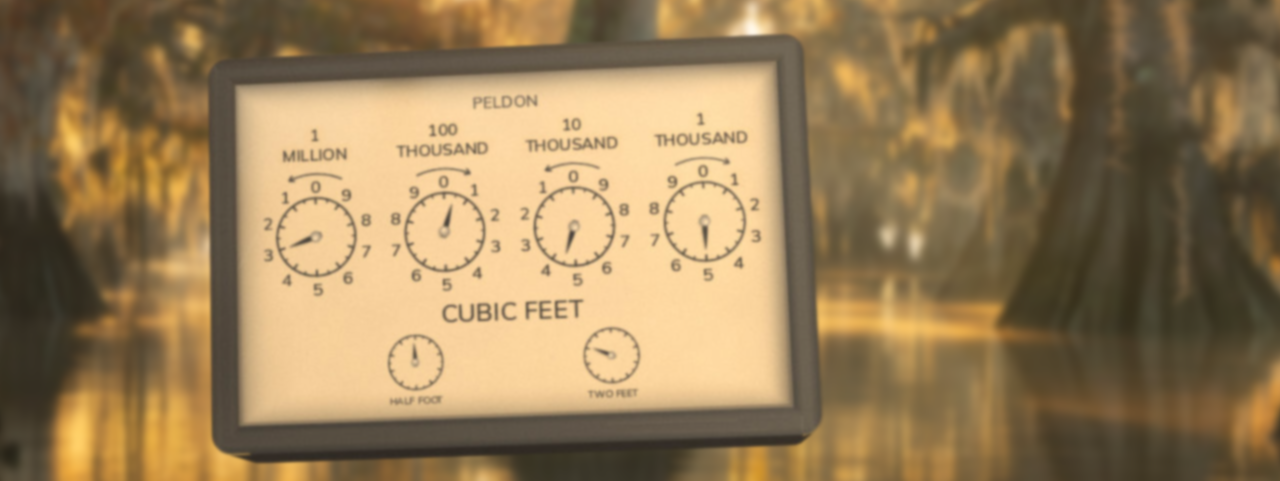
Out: 304500 ft³
